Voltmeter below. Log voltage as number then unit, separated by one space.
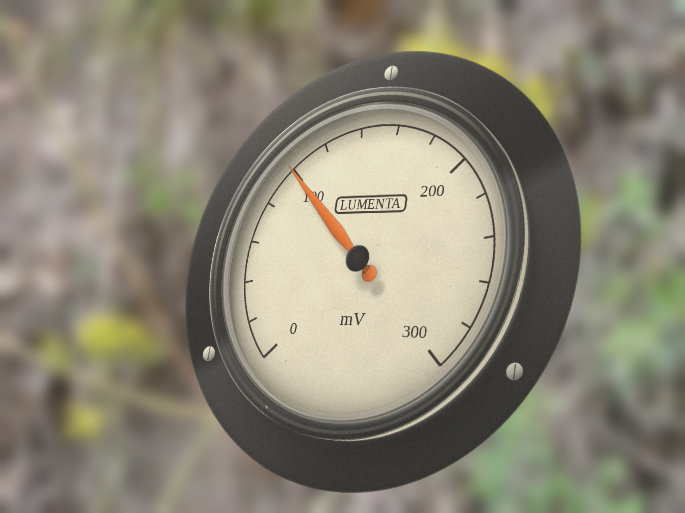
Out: 100 mV
